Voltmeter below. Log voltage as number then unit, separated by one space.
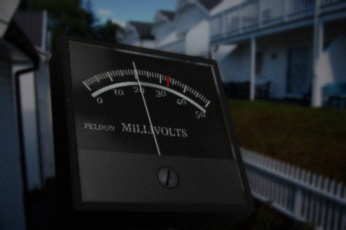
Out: 20 mV
